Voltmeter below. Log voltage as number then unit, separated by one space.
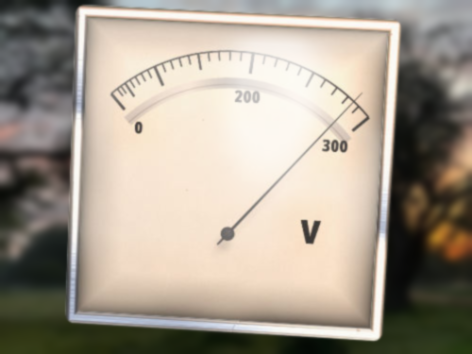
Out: 285 V
